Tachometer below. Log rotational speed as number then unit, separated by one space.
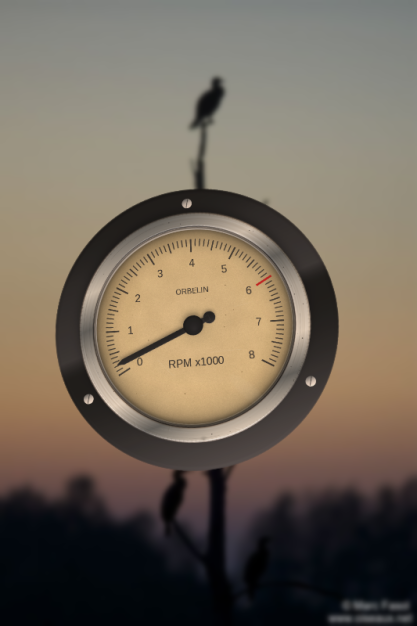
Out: 200 rpm
